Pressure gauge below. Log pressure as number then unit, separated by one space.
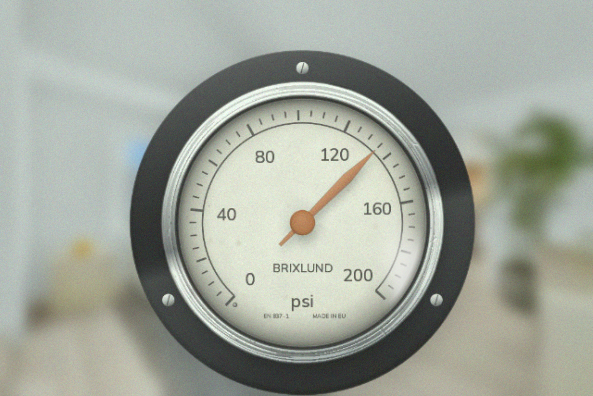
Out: 135 psi
